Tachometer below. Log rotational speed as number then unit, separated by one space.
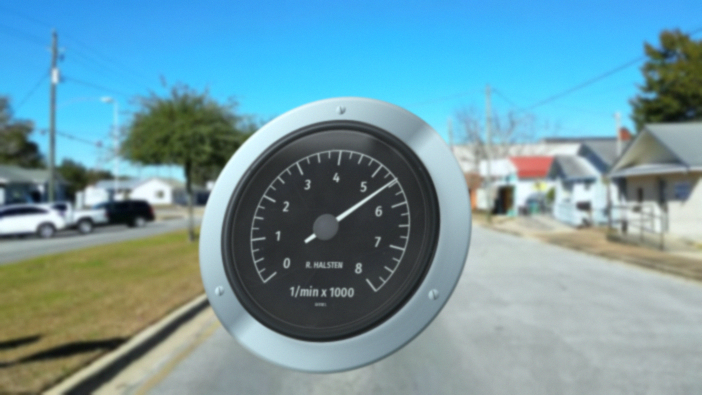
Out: 5500 rpm
